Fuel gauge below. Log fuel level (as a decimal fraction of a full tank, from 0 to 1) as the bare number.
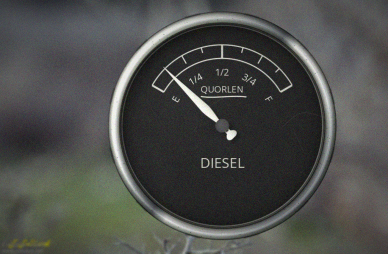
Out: 0.125
